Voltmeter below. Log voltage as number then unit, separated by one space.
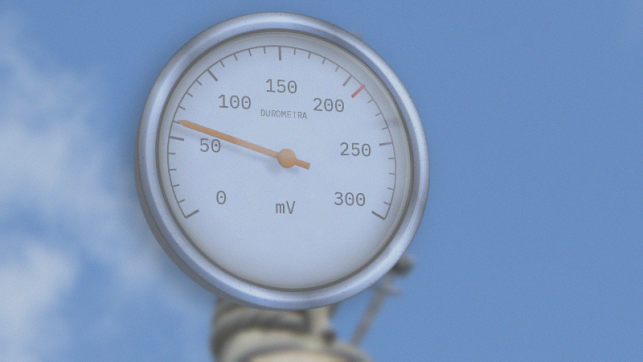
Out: 60 mV
